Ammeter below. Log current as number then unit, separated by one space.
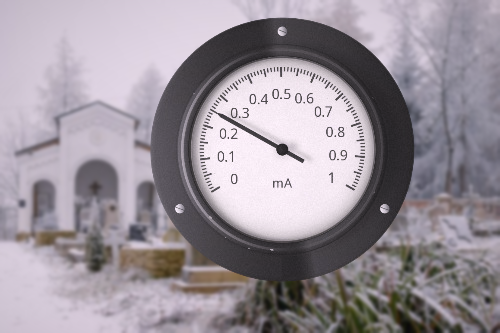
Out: 0.25 mA
